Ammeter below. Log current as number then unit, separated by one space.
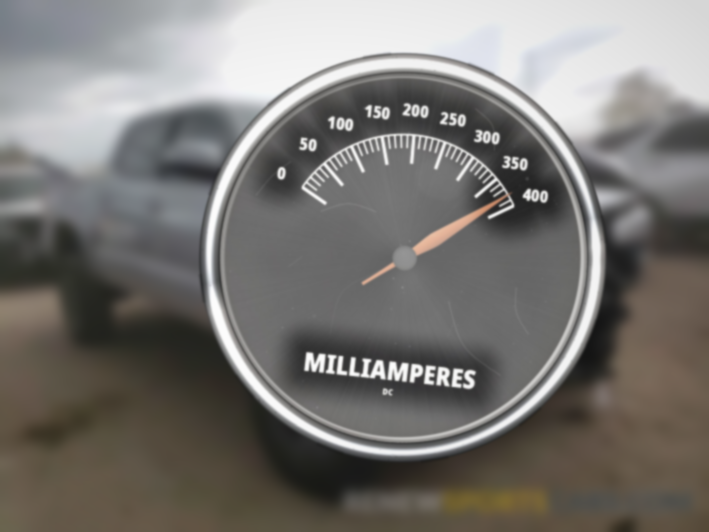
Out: 380 mA
